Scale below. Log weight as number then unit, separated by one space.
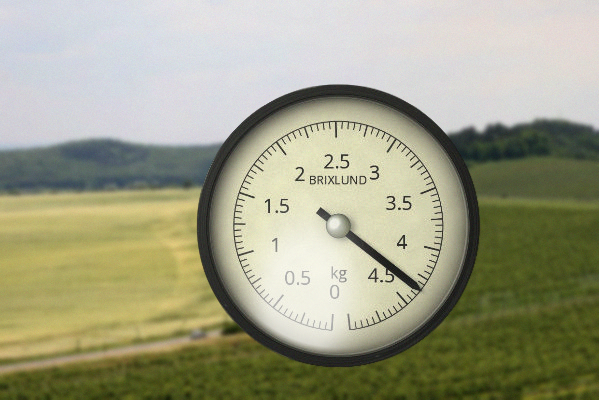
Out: 4.35 kg
